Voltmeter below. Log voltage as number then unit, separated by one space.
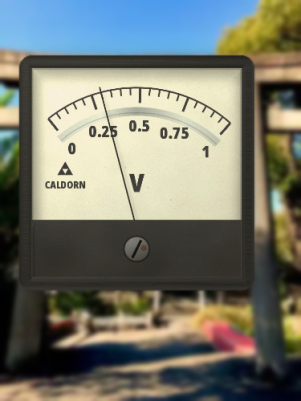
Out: 0.3 V
